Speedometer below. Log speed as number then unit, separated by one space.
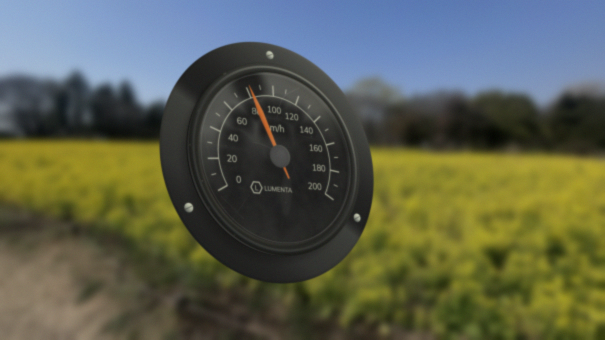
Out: 80 km/h
